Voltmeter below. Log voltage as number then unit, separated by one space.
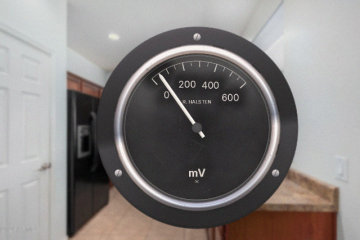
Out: 50 mV
